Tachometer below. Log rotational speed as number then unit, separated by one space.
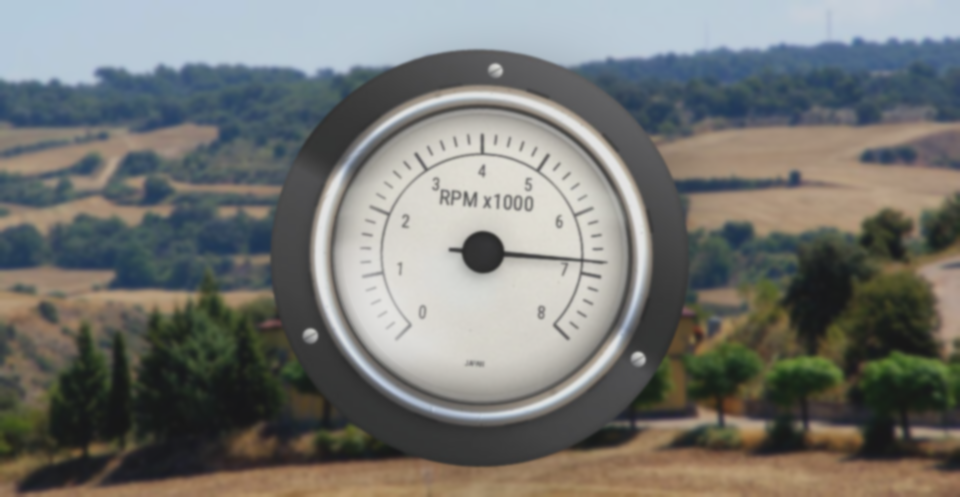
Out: 6800 rpm
